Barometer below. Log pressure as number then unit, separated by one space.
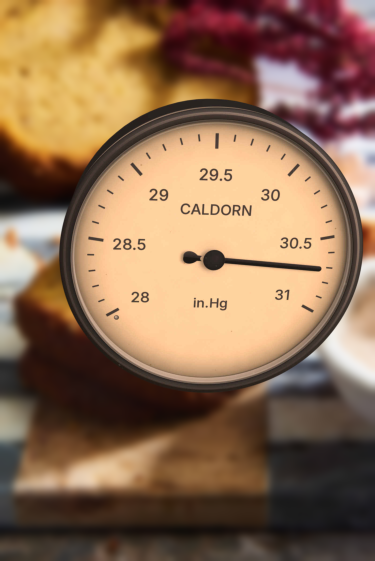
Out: 30.7 inHg
